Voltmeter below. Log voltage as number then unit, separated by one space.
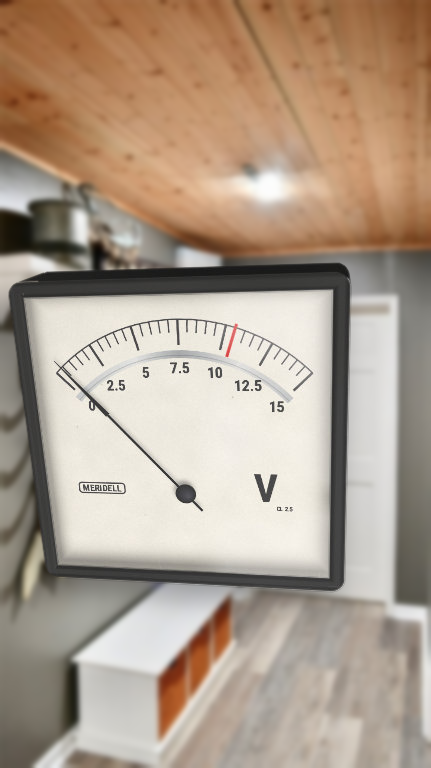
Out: 0.5 V
